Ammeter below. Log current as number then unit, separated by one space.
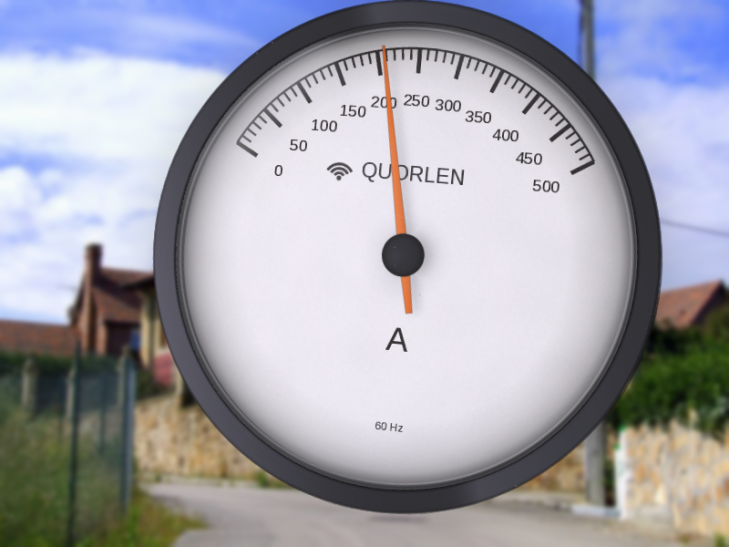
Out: 210 A
